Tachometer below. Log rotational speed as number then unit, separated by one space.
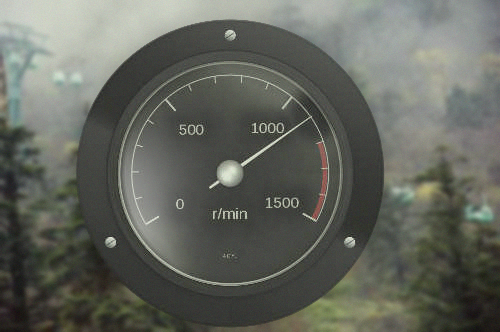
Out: 1100 rpm
